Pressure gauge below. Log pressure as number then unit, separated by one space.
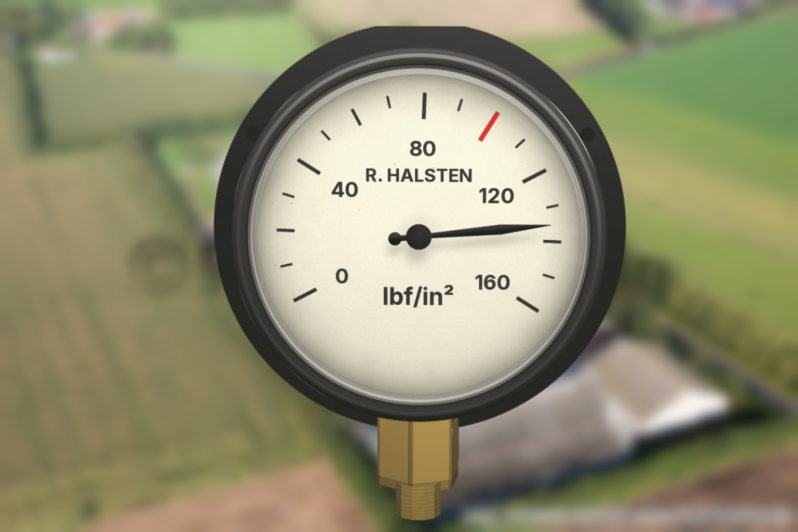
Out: 135 psi
